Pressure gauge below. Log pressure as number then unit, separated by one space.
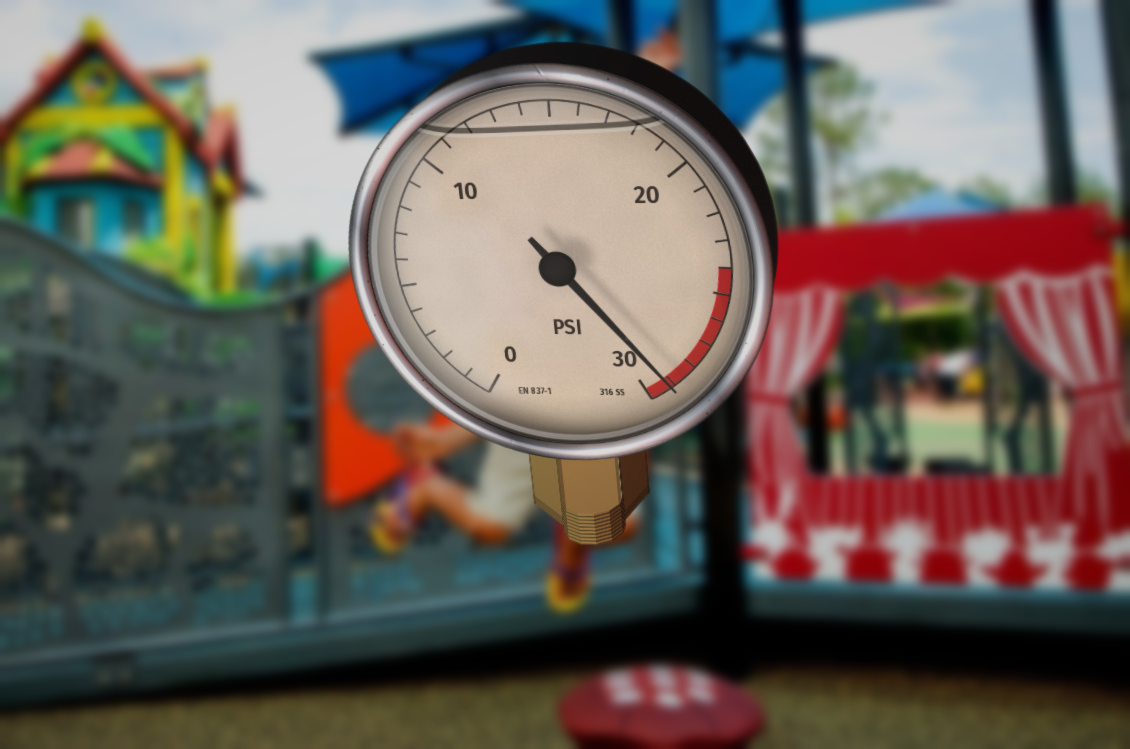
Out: 29 psi
